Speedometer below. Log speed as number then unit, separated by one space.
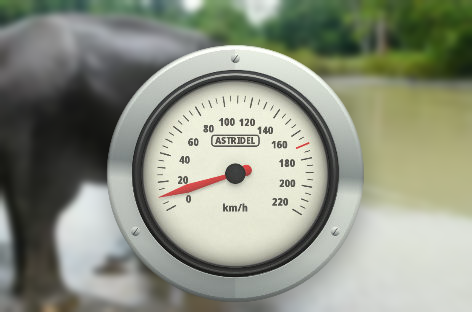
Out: 10 km/h
